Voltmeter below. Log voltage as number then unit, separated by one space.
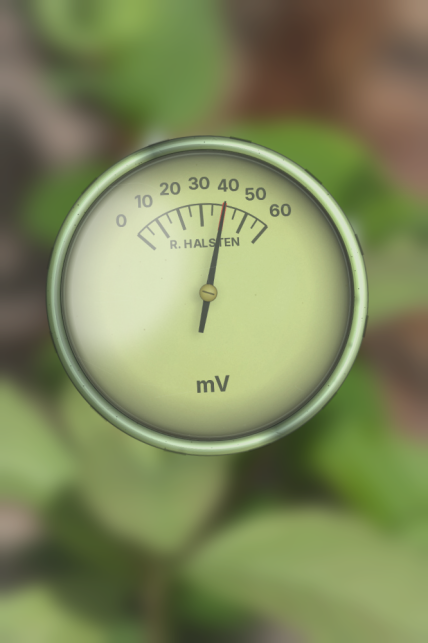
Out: 40 mV
